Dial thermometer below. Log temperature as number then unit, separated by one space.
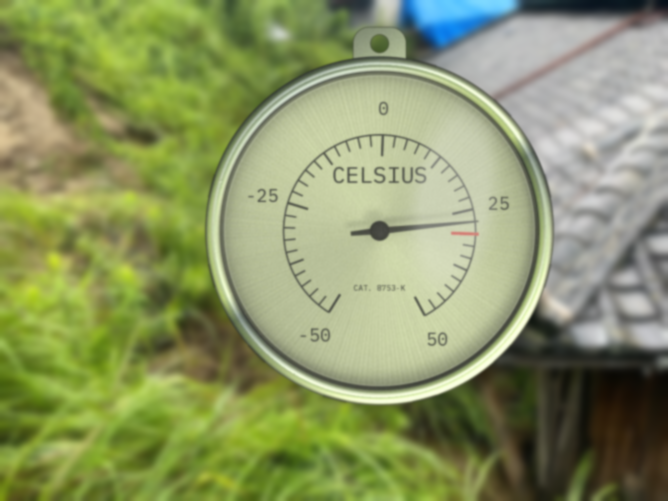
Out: 27.5 °C
